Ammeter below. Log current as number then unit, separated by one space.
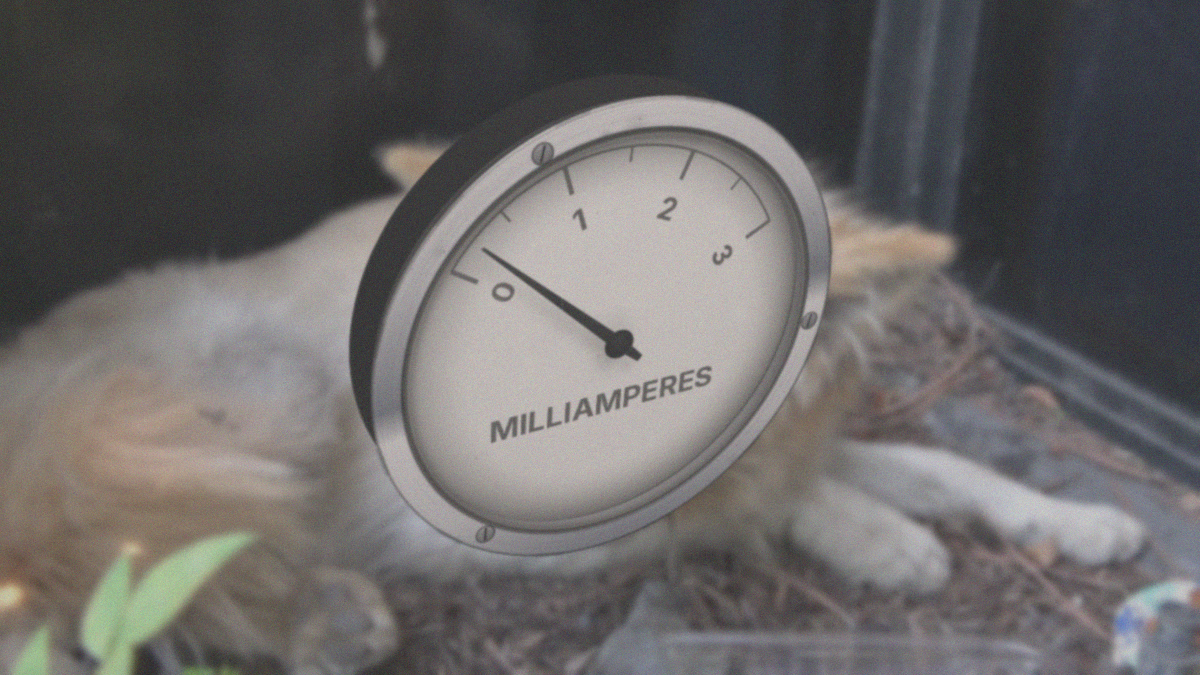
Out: 0.25 mA
